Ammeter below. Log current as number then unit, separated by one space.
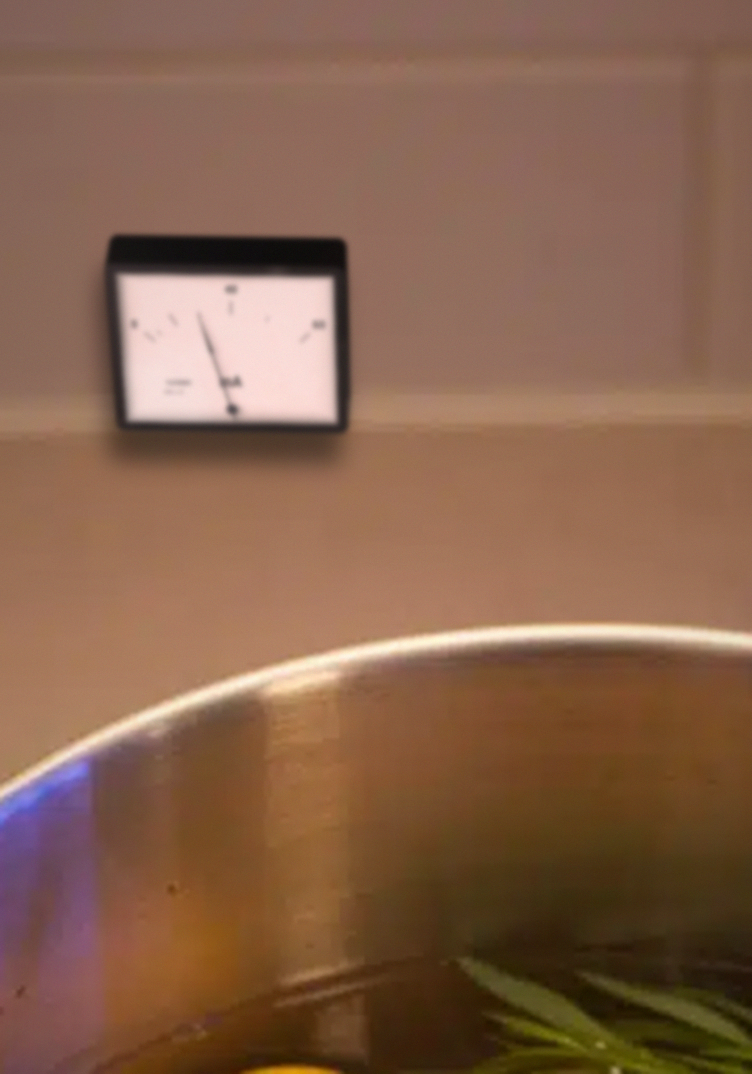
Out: 30 mA
